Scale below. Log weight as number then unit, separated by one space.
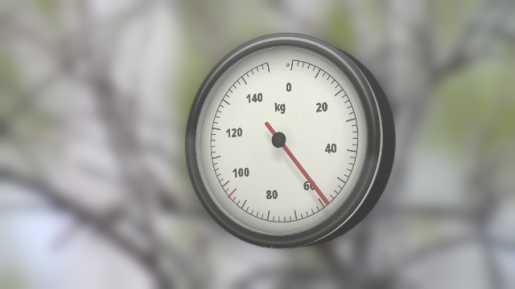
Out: 58 kg
